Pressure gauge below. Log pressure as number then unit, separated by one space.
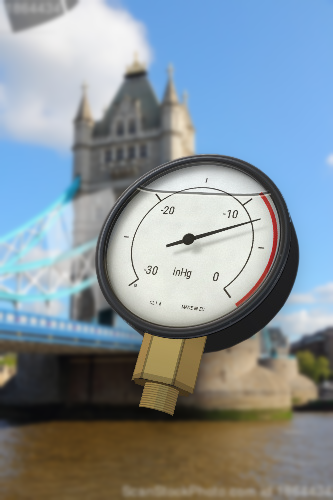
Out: -7.5 inHg
